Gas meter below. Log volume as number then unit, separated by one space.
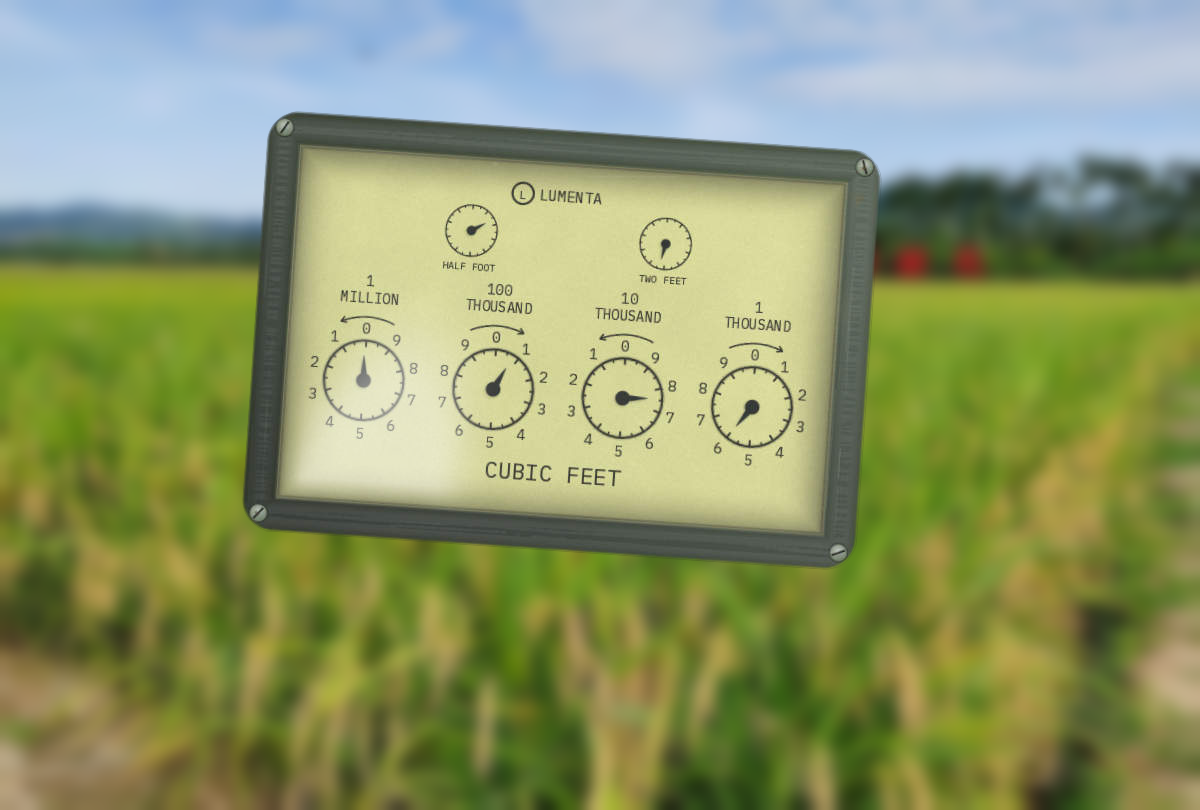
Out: 7600 ft³
